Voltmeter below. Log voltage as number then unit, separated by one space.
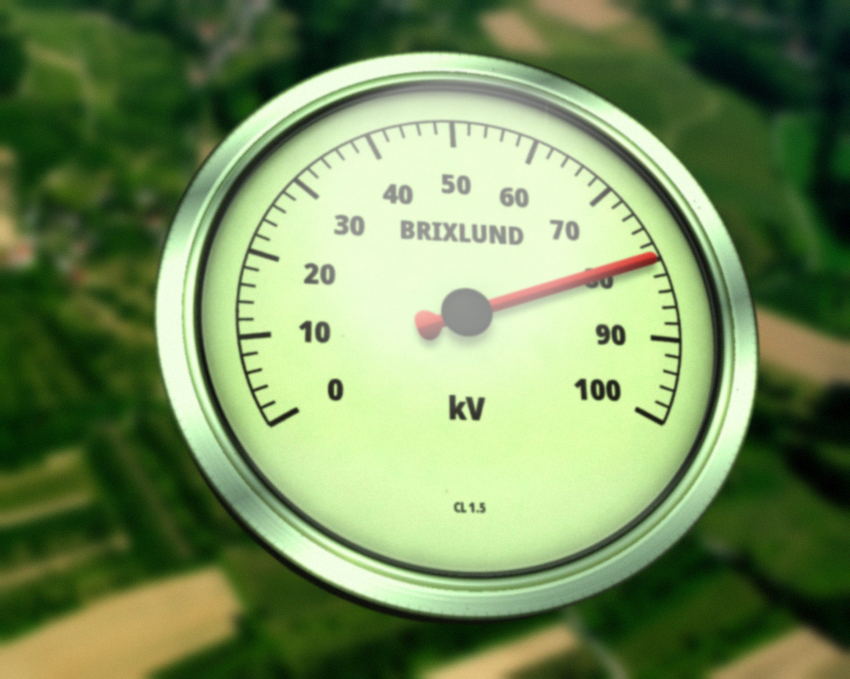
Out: 80 kV
